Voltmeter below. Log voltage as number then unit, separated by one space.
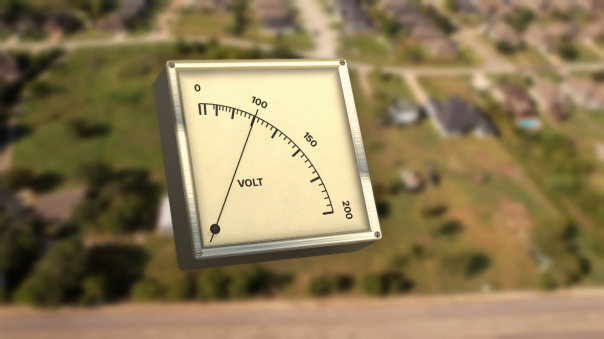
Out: 100 V
